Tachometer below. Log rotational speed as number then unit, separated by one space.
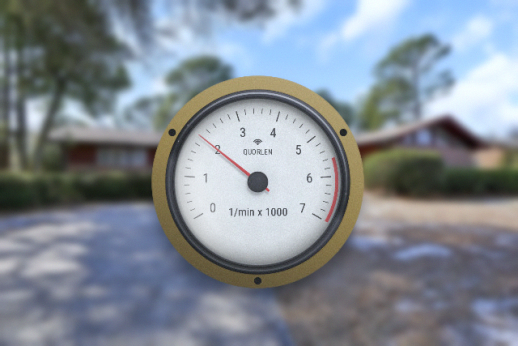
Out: 2000 rpm
